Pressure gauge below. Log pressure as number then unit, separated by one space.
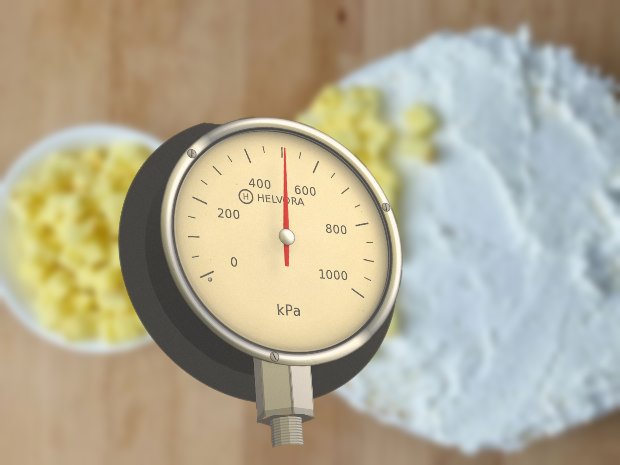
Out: 500 kPa
